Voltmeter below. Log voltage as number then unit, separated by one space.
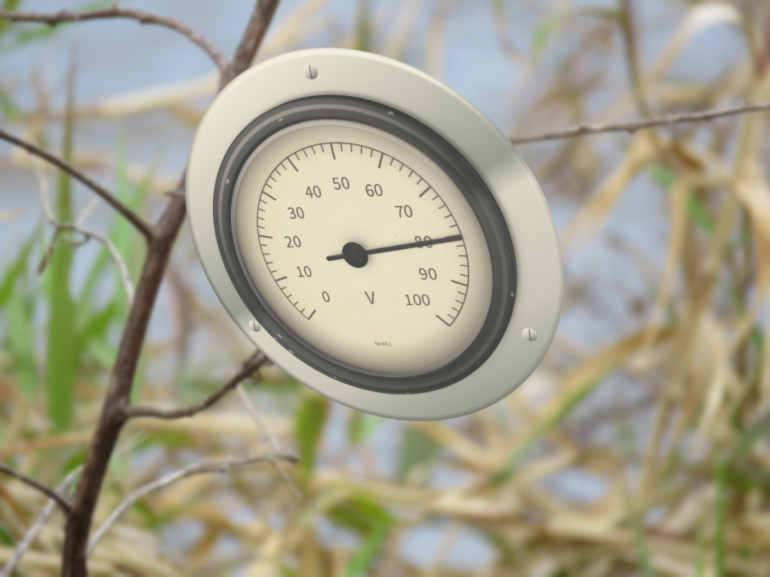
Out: 80 V
